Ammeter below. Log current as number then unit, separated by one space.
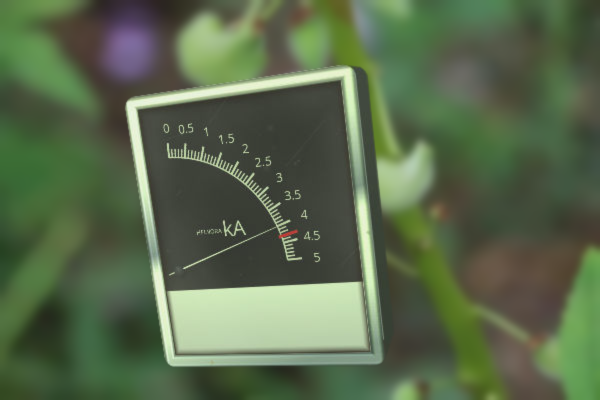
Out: 4 kA
